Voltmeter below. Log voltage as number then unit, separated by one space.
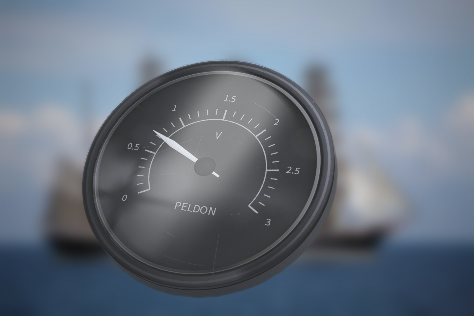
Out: 0.7 V
